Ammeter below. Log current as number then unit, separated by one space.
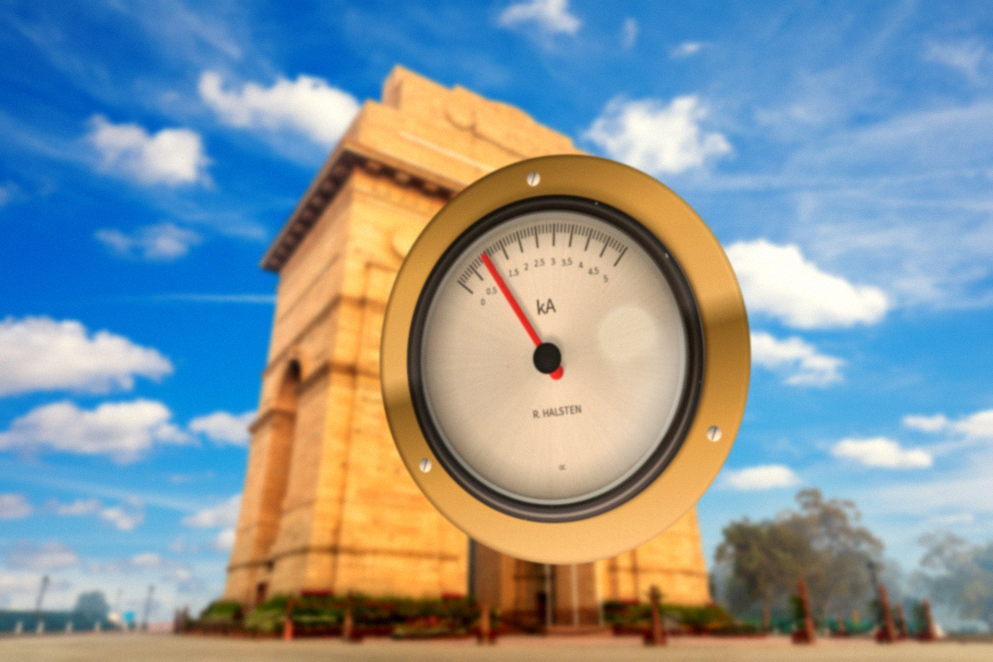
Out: 1 kA
